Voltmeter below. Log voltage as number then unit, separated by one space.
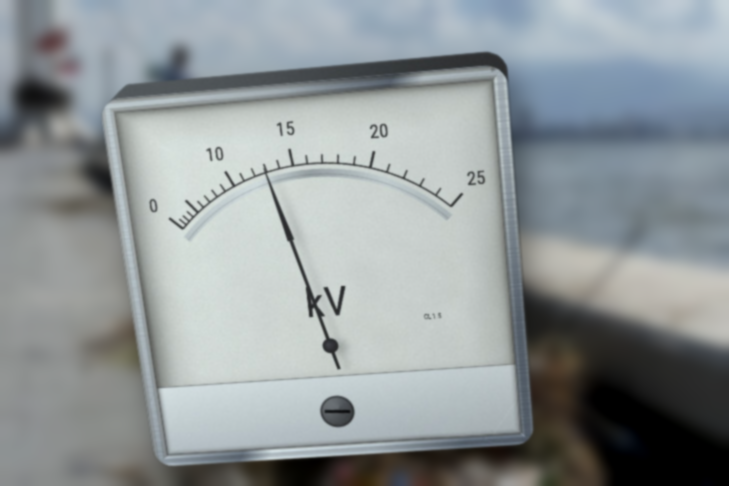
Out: 13 kV
